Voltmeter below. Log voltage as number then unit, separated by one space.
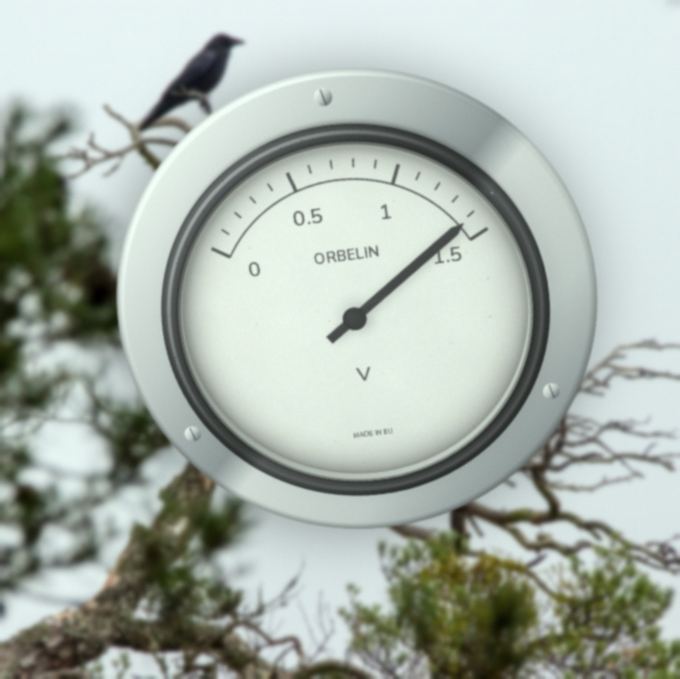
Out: 1.4 V
